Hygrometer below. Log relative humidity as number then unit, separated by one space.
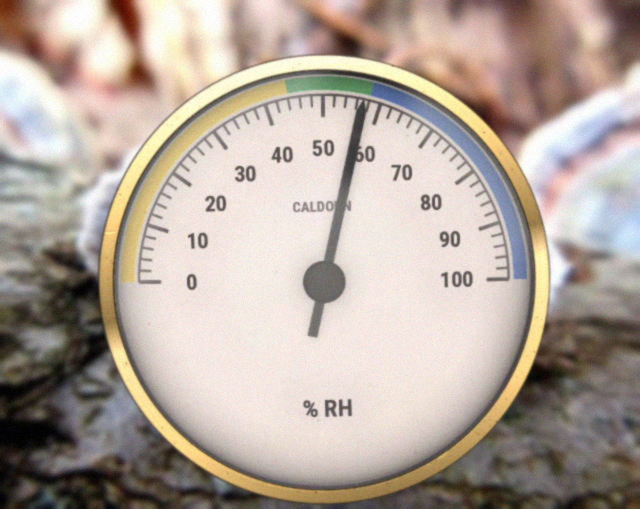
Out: 57 %
